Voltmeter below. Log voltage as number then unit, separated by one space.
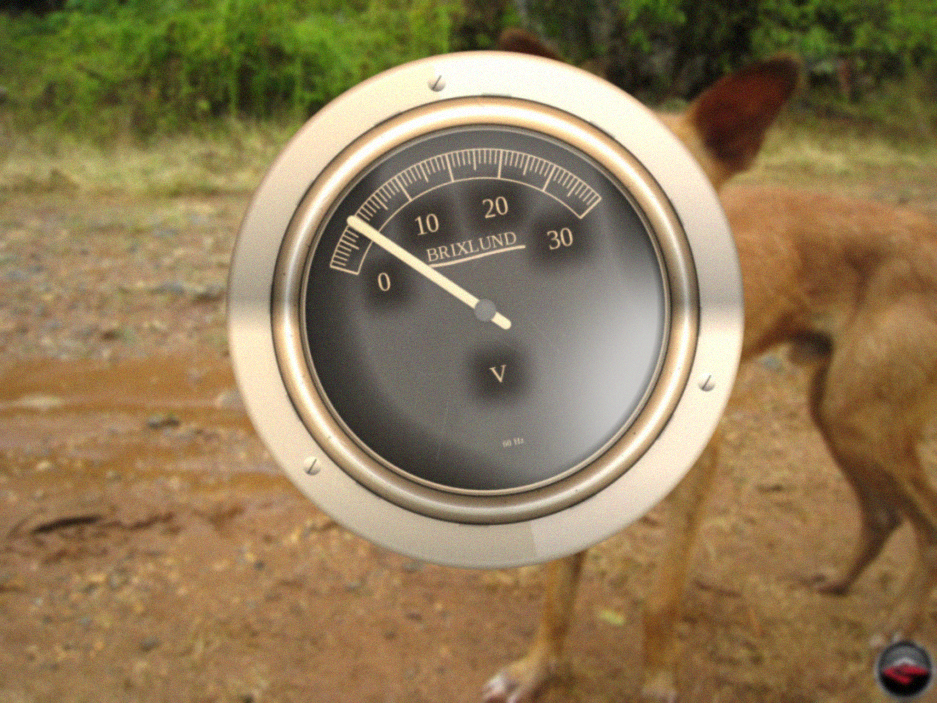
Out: 4.5 V
